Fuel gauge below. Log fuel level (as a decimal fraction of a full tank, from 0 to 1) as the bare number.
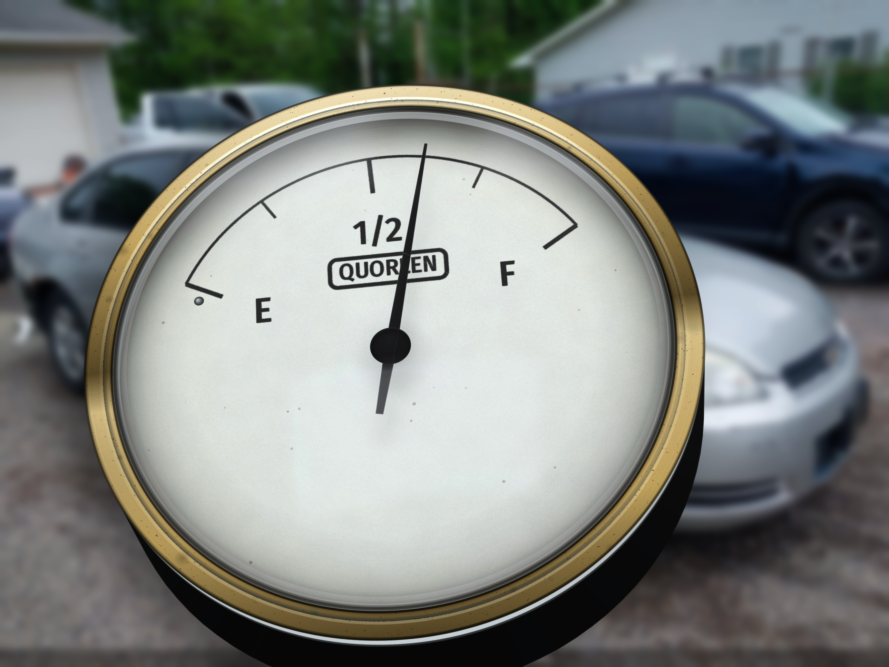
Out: 0.625
